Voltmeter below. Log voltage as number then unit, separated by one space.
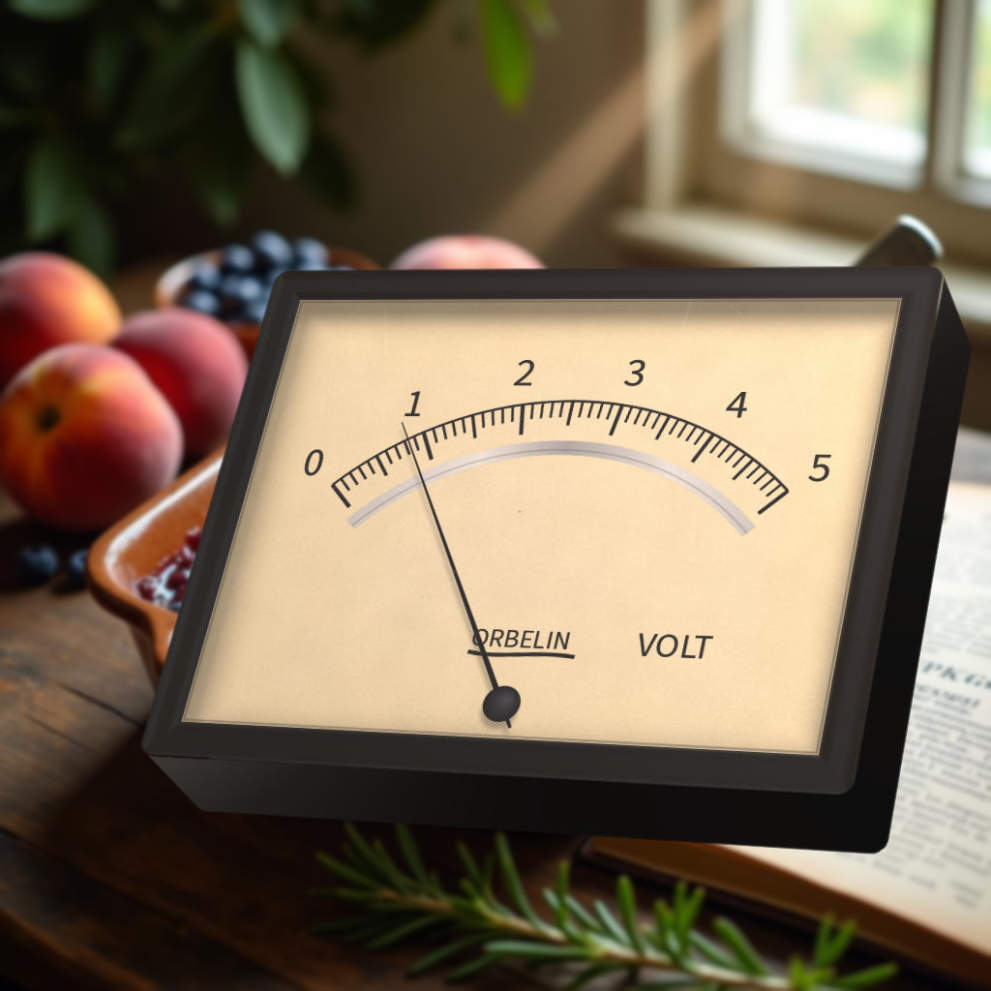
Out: 0.85 V
